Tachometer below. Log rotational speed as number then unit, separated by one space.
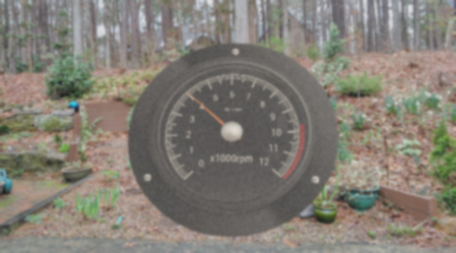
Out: 4000 rpm
